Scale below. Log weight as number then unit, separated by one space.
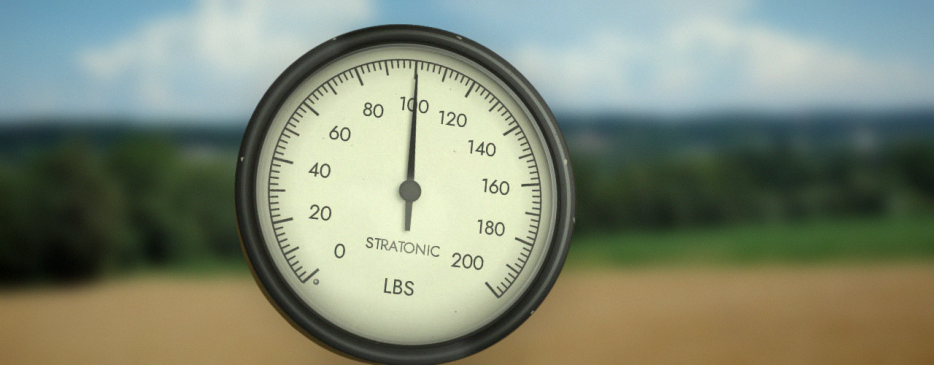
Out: 100 lb
